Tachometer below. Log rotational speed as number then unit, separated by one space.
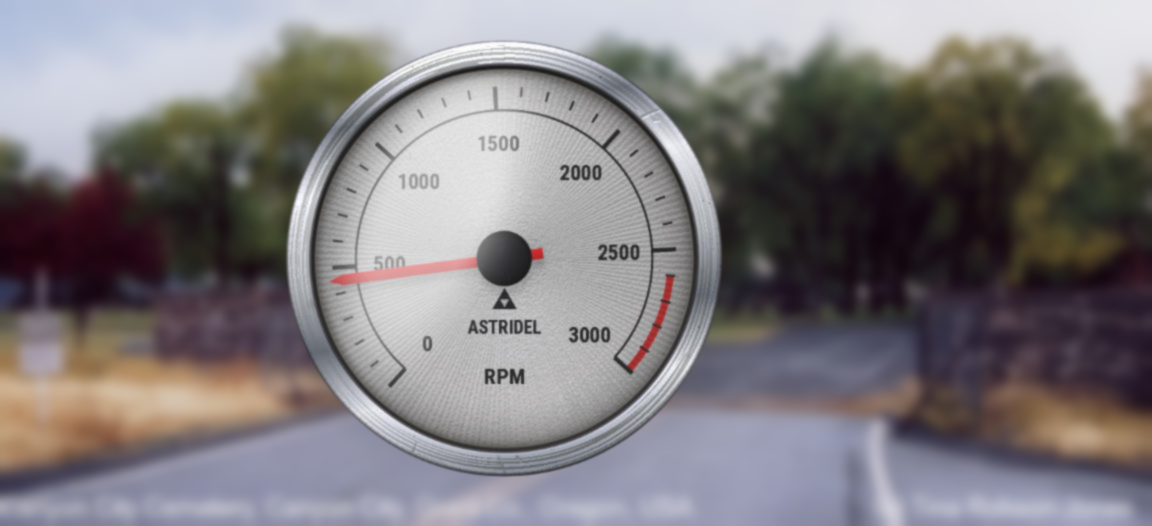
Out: 450 rpm
